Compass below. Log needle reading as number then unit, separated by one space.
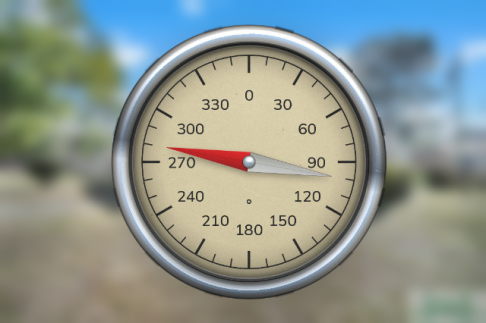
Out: 280 °
